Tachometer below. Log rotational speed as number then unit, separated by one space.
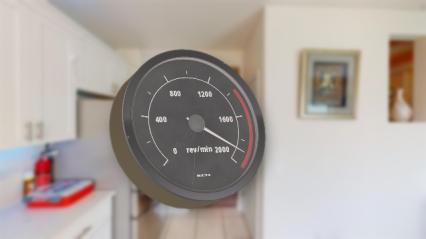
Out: 1900 rpm
